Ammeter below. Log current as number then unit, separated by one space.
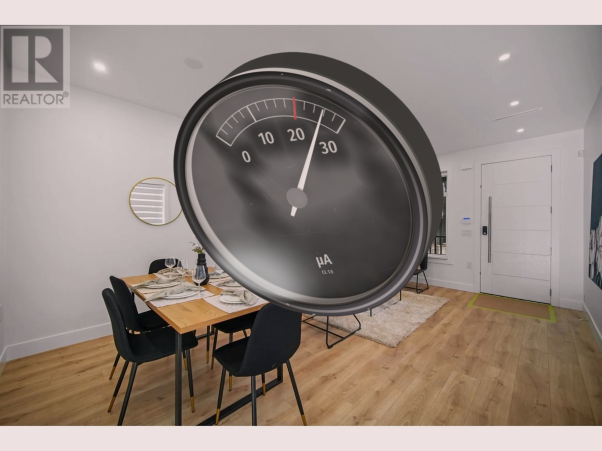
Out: 26 µA
